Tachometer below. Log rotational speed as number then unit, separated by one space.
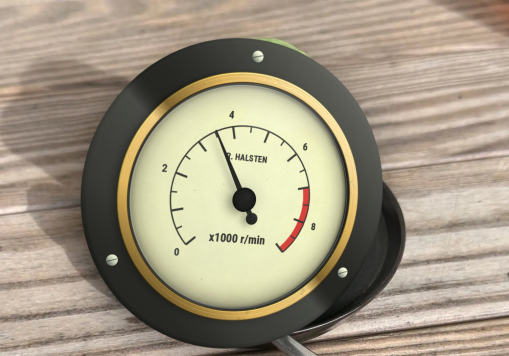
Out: 3500 rpm
